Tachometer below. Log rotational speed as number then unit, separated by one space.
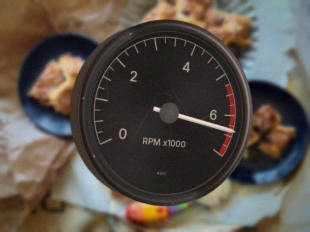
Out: 6375 rpm
